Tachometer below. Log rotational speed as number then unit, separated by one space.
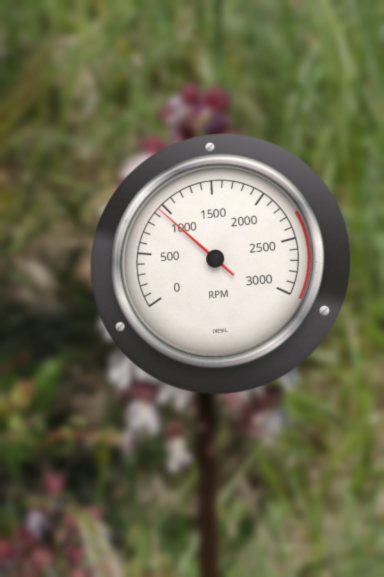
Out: 950 rpm
